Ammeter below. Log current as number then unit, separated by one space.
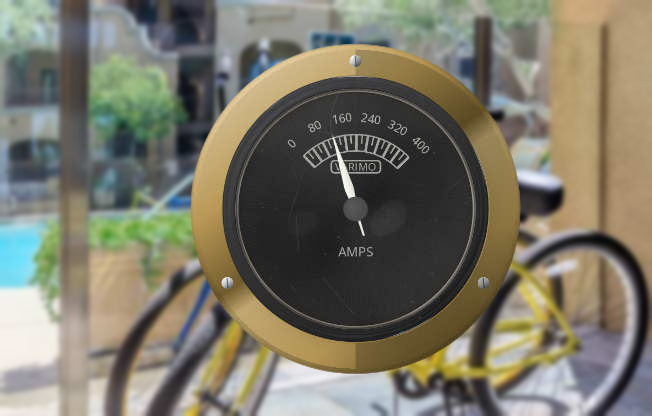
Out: 120 A
